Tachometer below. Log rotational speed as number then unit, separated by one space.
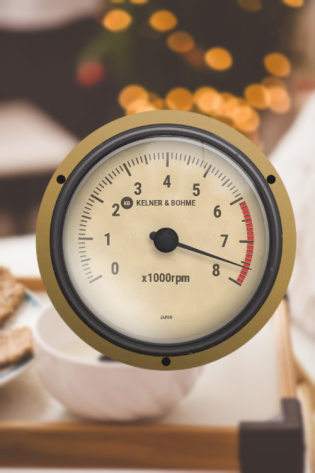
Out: 7600 rpm
